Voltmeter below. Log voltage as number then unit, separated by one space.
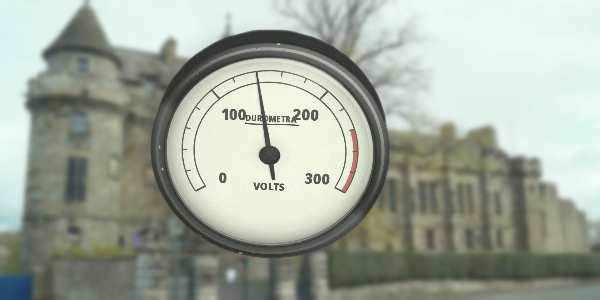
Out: 140 V
